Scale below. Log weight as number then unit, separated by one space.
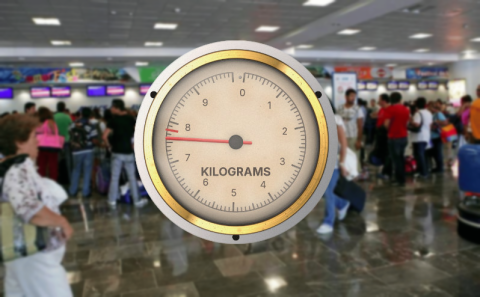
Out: 7.6 kg
